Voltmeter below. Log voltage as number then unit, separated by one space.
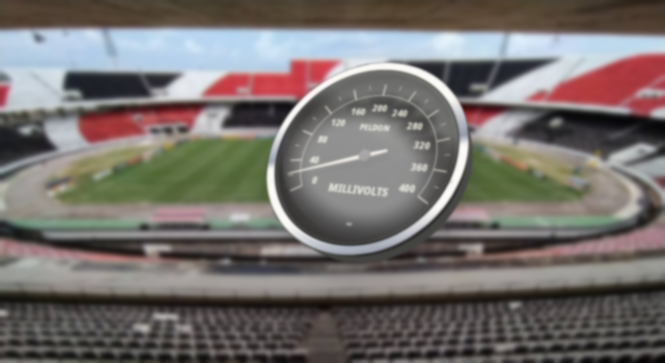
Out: 20 mV
